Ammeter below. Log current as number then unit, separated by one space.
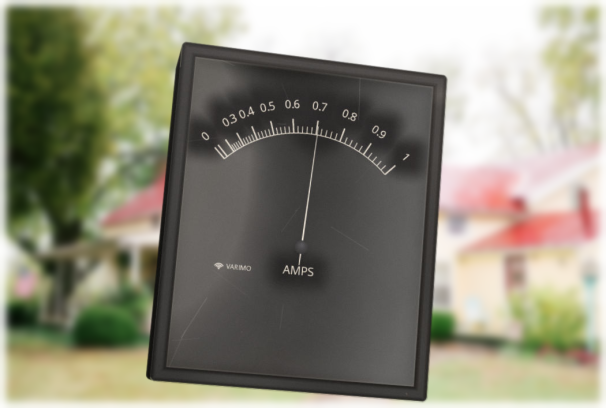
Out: 0.7 A
